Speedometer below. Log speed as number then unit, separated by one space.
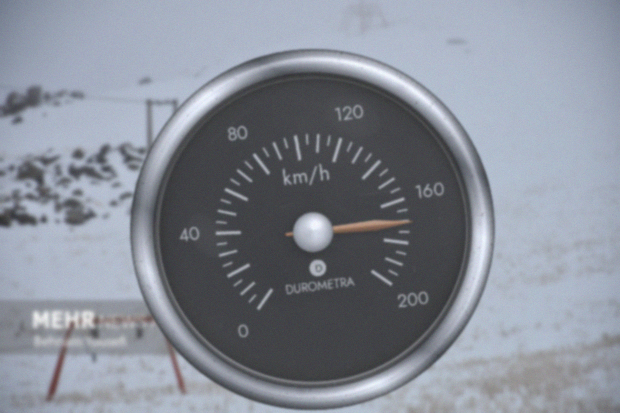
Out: 170 km/h
